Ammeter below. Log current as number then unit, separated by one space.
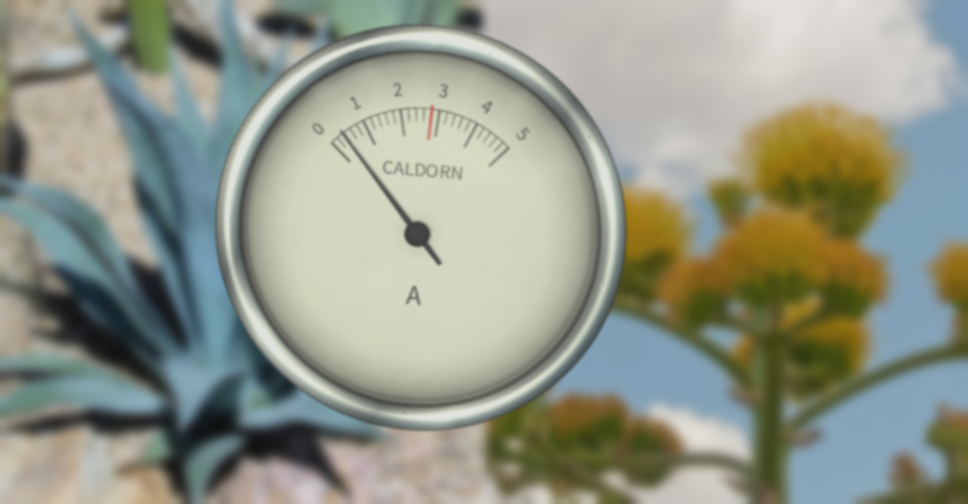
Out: 0.4 A
